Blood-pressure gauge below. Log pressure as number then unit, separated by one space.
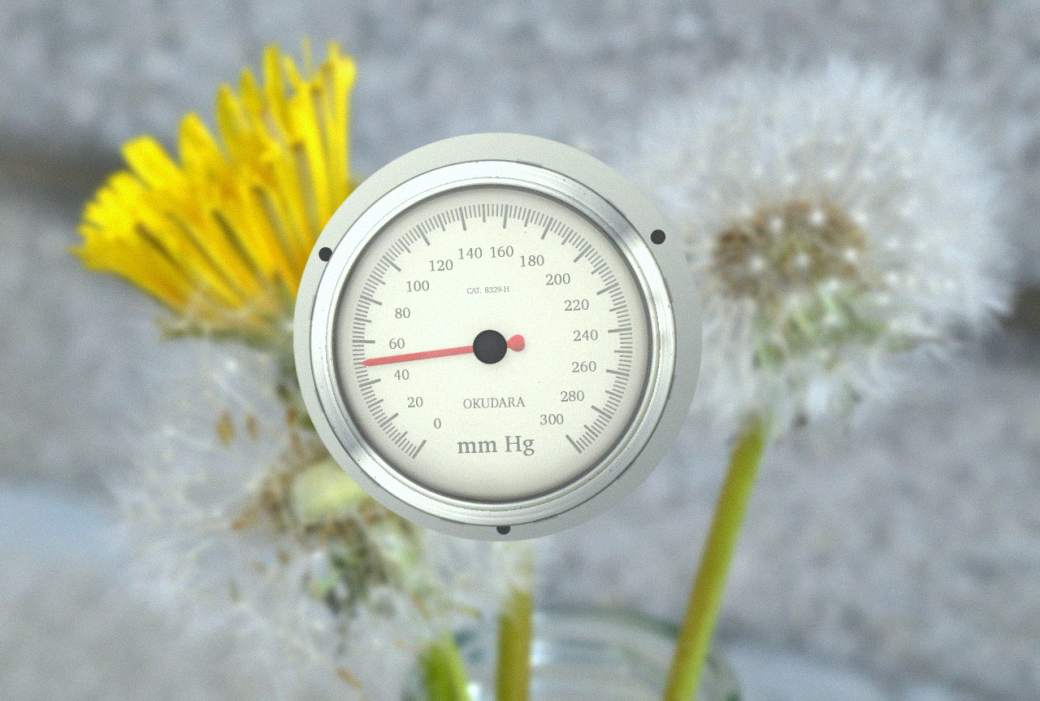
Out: 50 mmHg
